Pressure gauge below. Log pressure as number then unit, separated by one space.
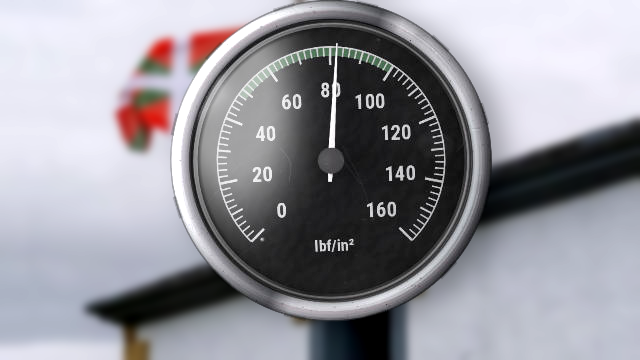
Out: 82 psi
